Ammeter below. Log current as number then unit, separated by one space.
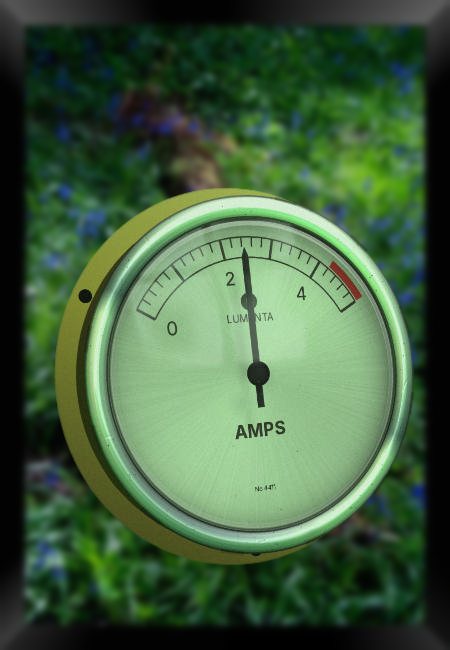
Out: 2.4 A
